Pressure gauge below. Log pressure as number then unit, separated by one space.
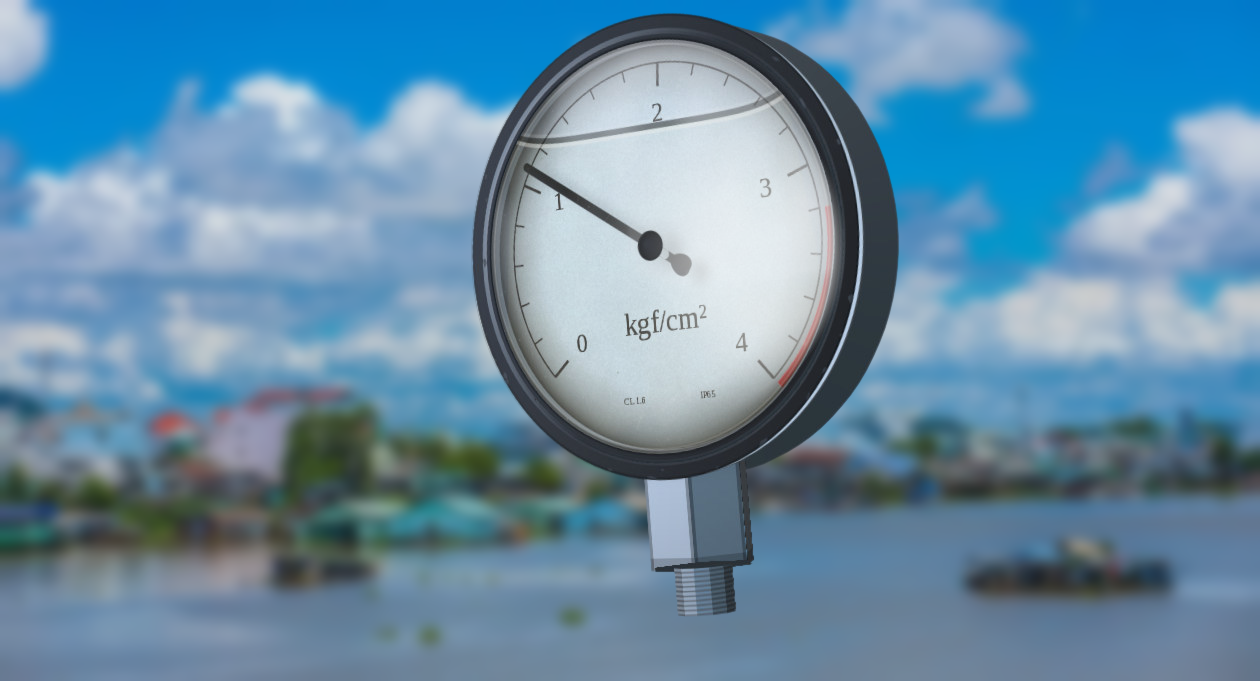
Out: 1.1 kg/cm²
